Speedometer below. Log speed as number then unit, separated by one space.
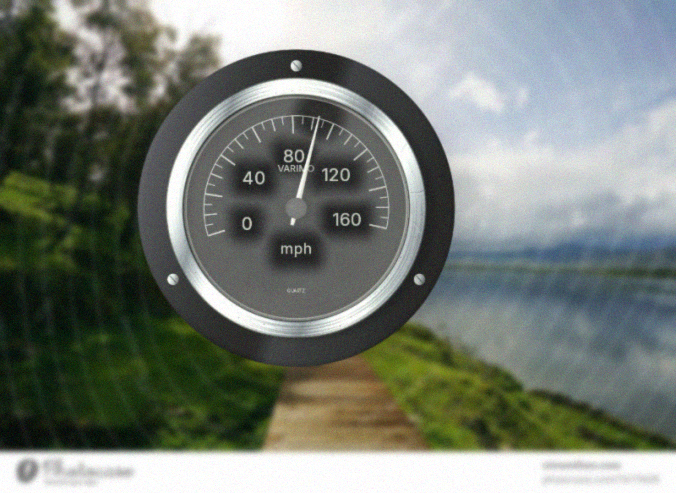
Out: 92.5 mph
